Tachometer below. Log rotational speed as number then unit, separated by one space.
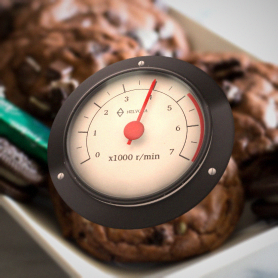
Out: 4000 rpm
